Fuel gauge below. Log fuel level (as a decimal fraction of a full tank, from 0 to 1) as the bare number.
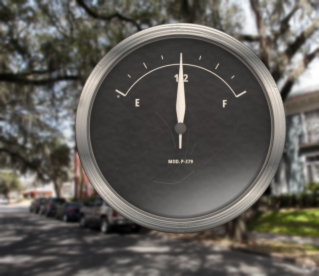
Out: 0.5
